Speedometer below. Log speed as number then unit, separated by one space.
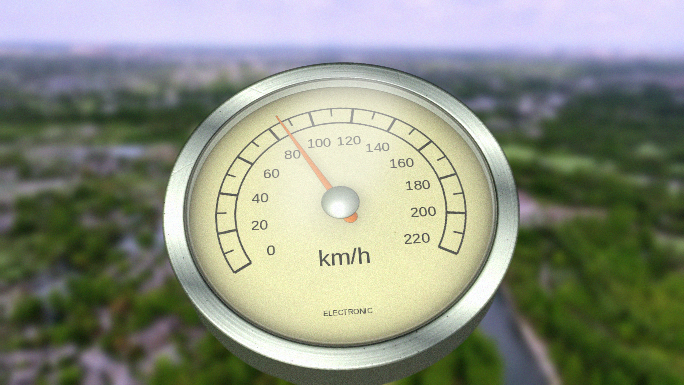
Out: 85 km/h
